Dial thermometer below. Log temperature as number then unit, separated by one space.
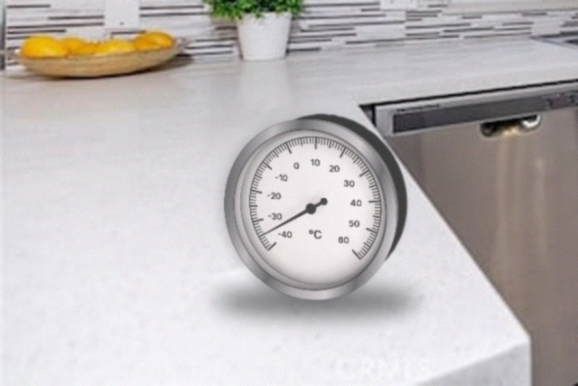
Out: -35 °C
